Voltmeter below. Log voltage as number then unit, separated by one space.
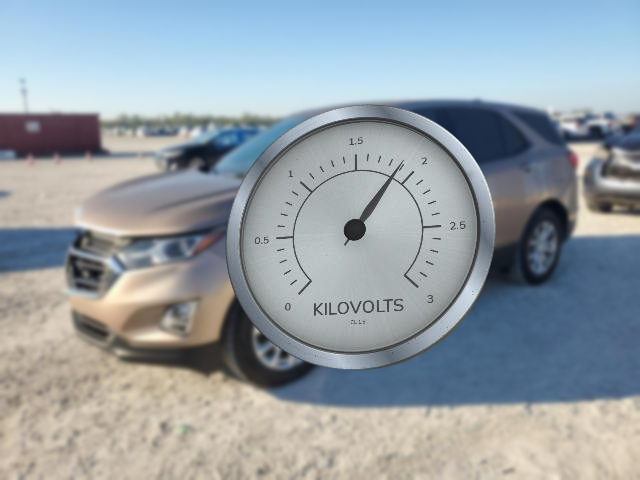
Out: 1.9 kV
